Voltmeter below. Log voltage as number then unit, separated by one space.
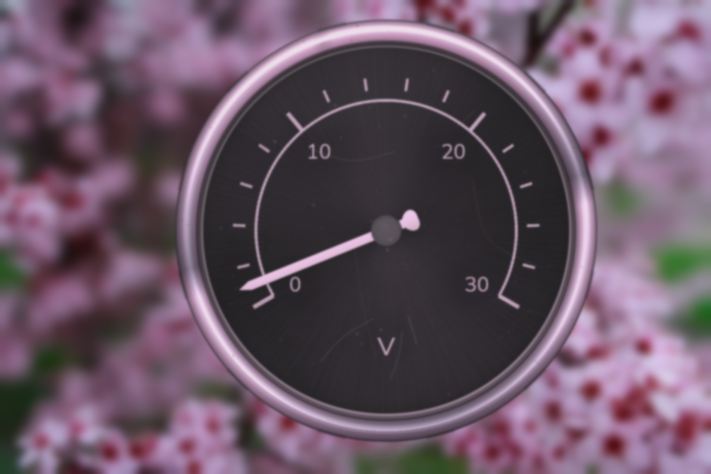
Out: 1 V
